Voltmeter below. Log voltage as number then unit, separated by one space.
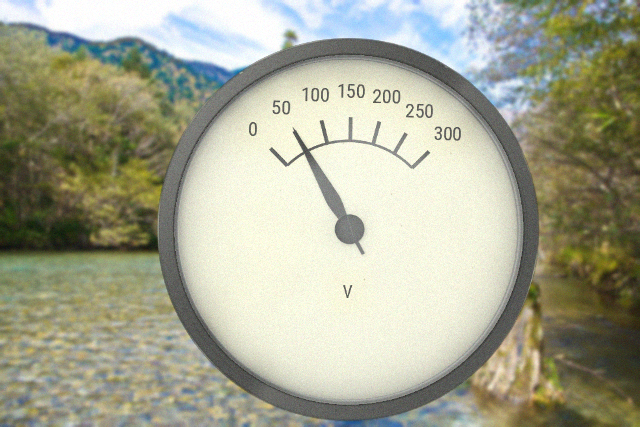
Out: 50 V
